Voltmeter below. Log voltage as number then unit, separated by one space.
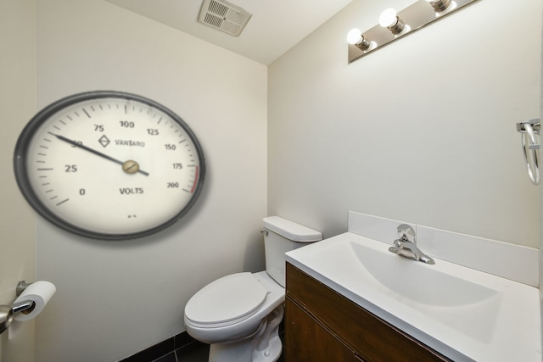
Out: 50 V
